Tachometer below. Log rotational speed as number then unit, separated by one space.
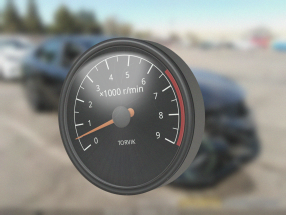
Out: 500 rpm
